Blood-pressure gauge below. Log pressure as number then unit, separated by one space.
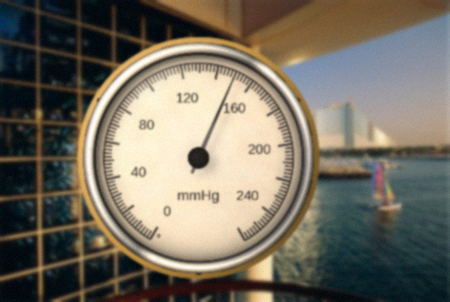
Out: 150 mmHg
